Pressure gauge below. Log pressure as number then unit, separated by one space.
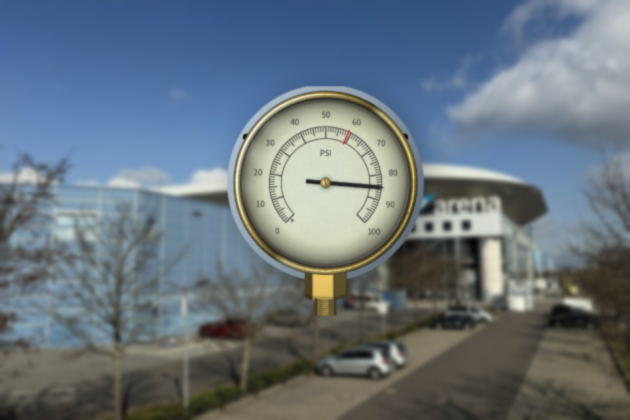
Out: 85 psi
